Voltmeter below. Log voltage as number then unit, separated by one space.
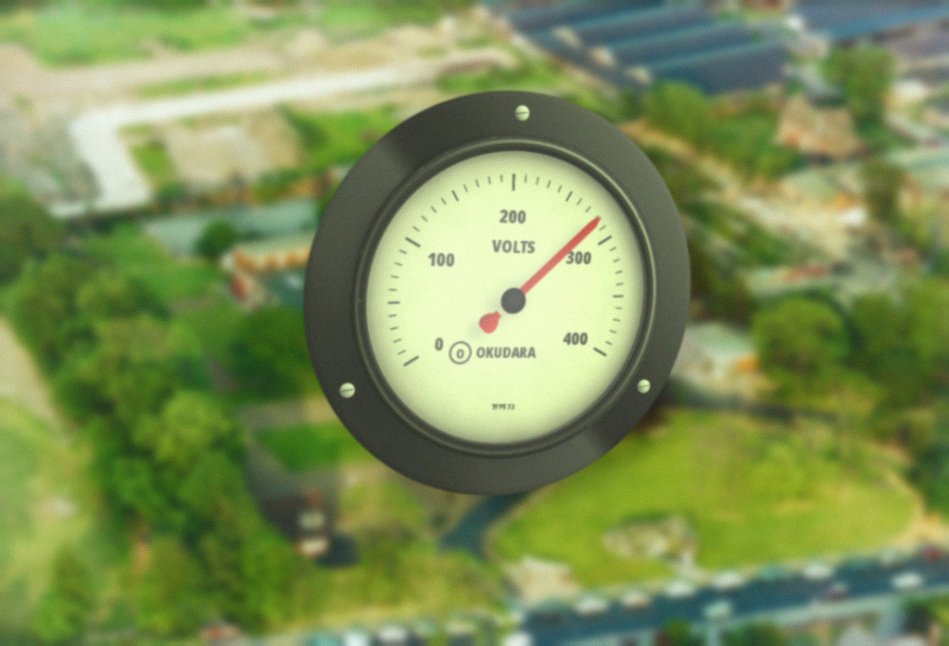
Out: 280 V
